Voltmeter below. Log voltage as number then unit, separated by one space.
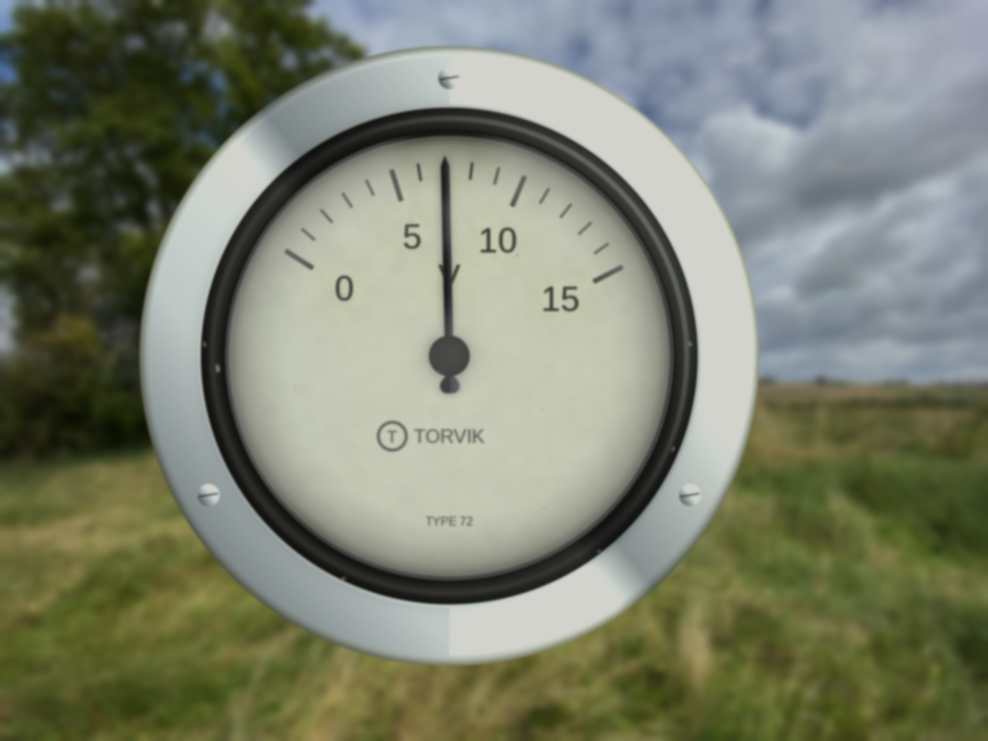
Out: 7 V
